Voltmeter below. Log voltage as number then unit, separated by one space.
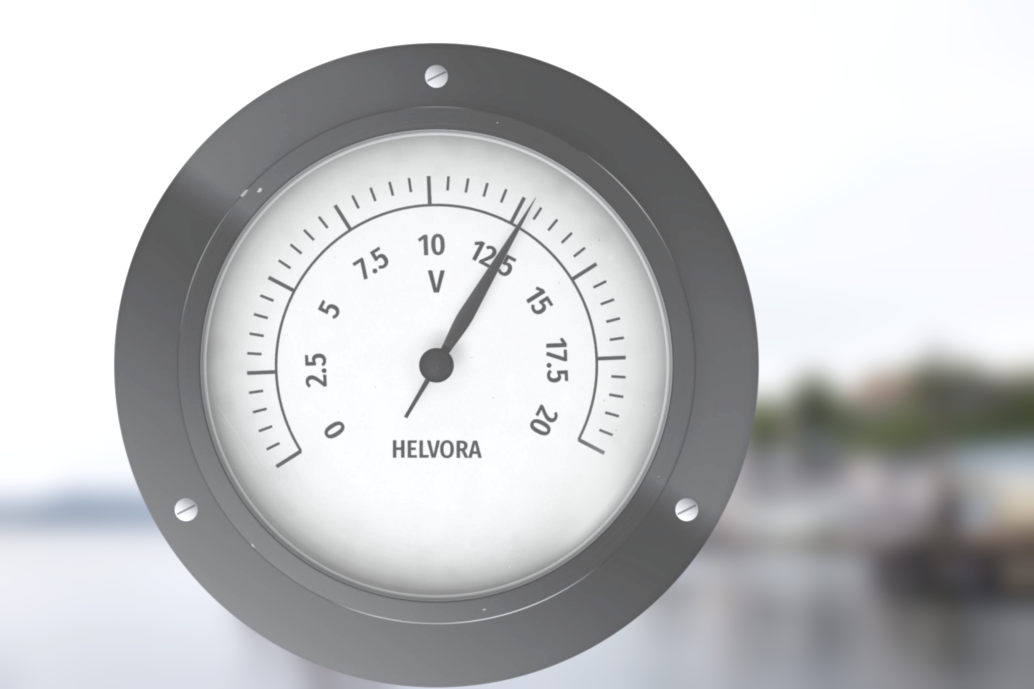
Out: 12.75 V
